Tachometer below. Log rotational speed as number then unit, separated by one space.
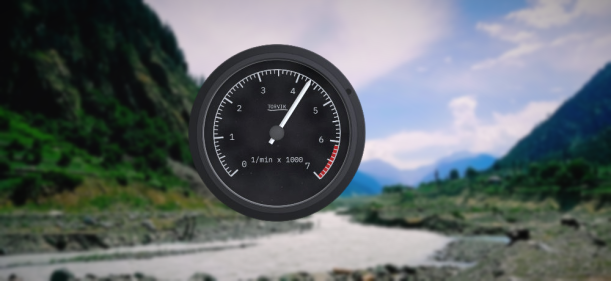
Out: 4300 rpm
